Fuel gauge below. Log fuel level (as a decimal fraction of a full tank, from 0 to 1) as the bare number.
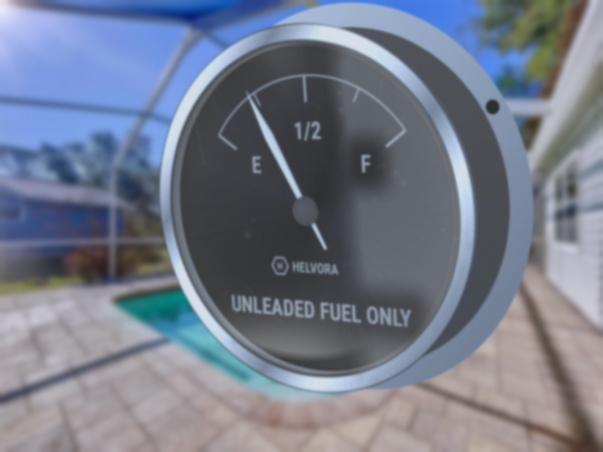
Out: 0.25
